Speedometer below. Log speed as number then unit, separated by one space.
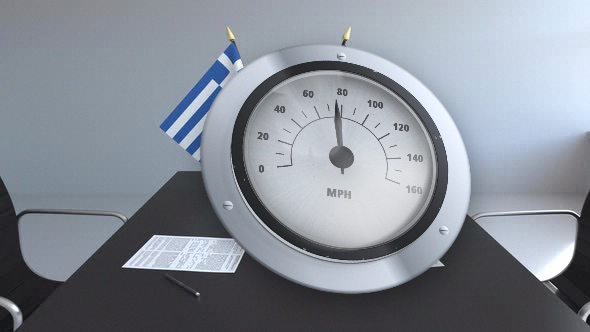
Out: 75 mph
